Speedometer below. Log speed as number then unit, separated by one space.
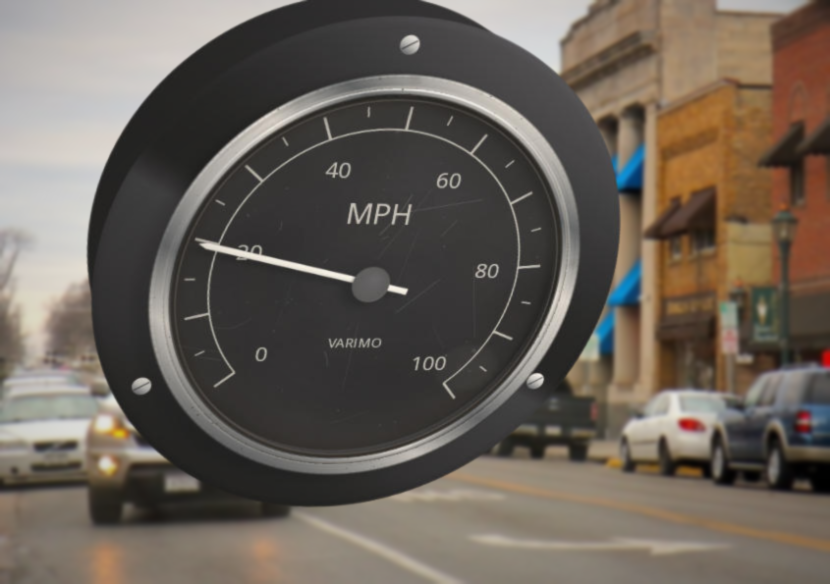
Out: 20 mph
